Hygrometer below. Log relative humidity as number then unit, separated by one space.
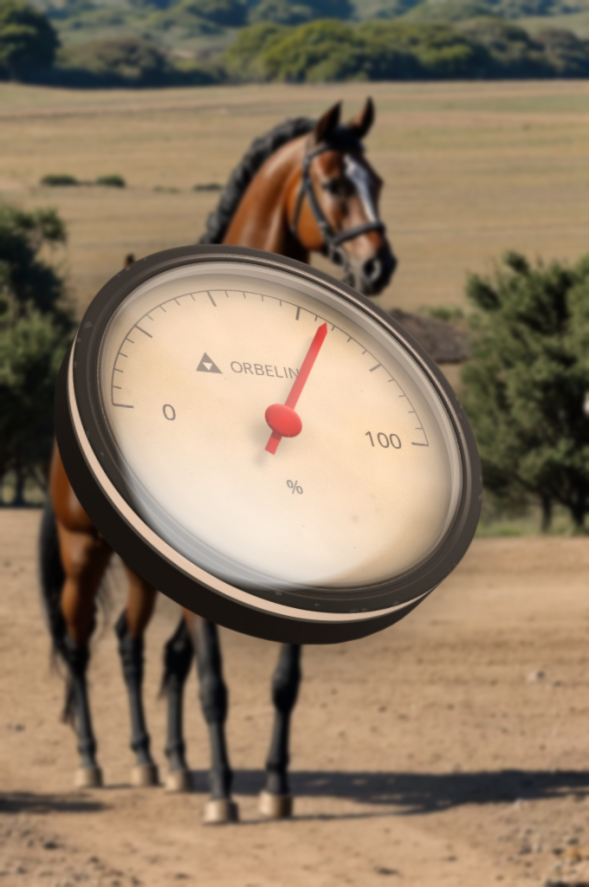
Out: 66 %
